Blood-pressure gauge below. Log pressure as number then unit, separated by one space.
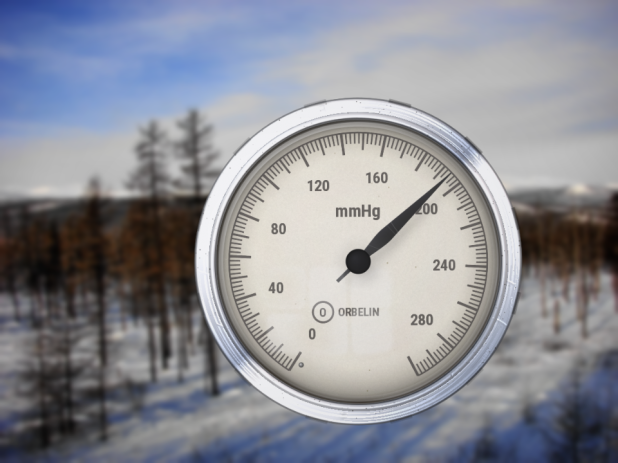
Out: 194 mmHg
